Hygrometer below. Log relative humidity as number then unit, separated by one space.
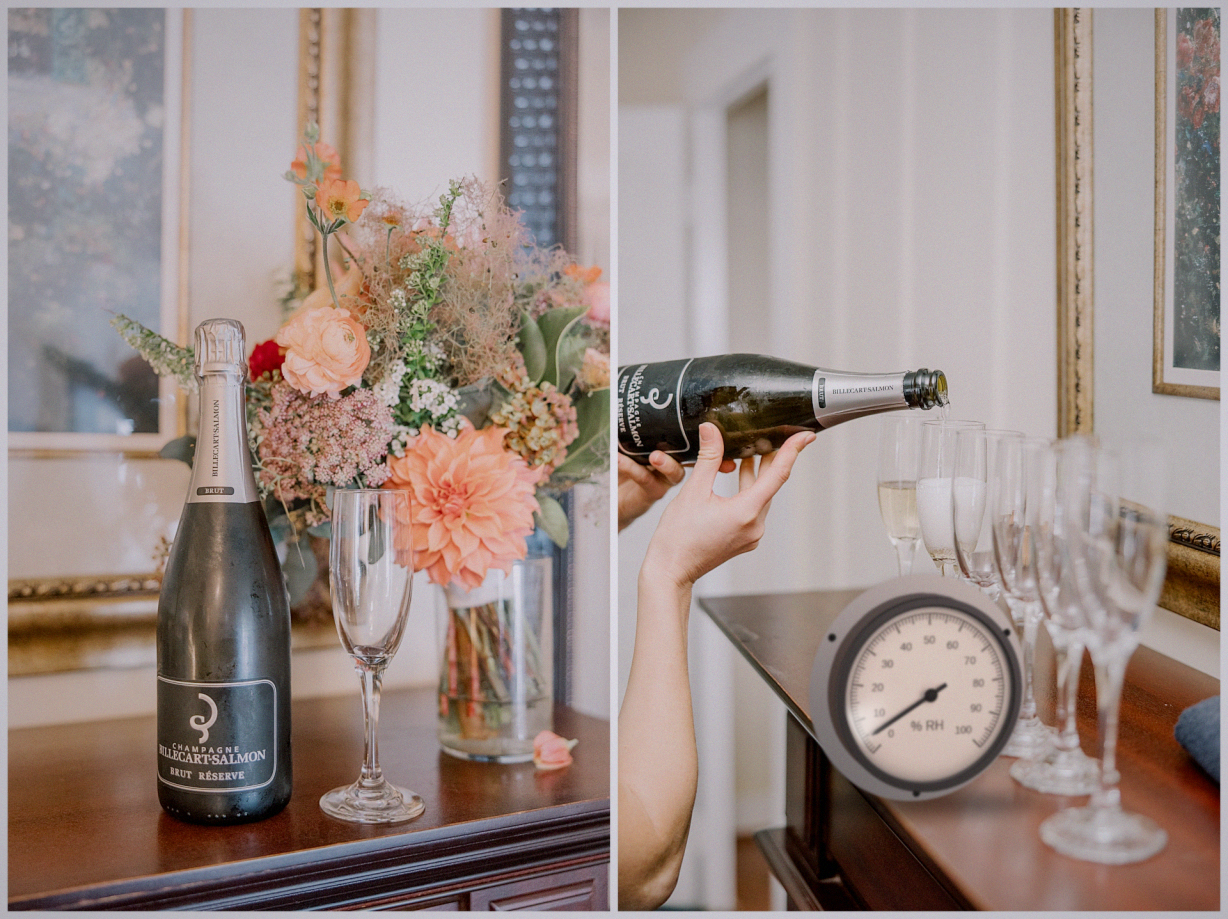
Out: 5 %
